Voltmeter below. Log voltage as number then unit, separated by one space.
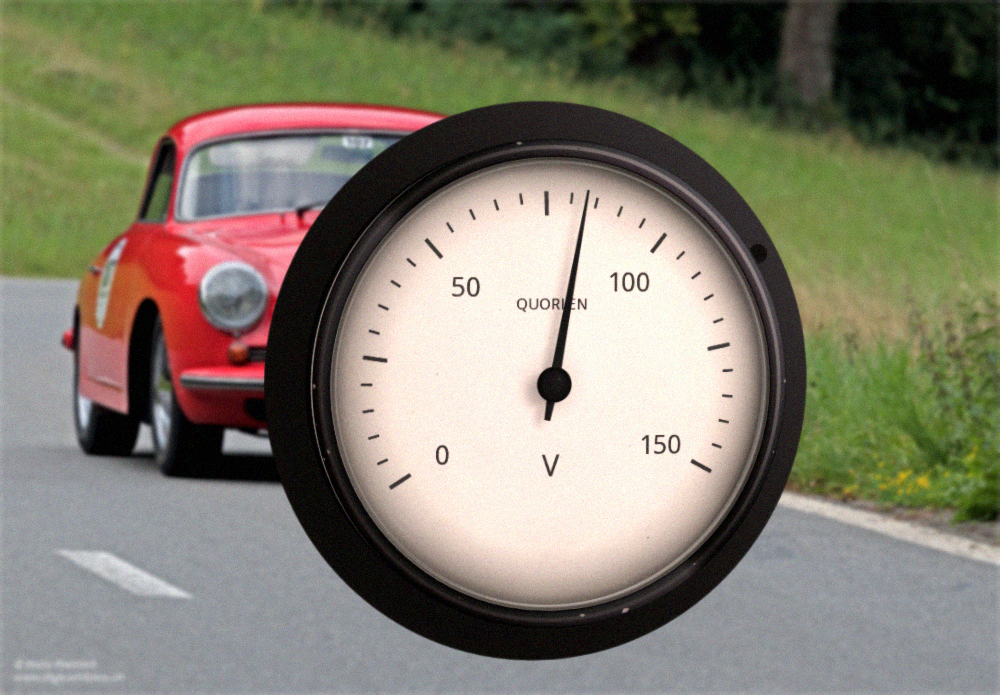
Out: 82.5 V
